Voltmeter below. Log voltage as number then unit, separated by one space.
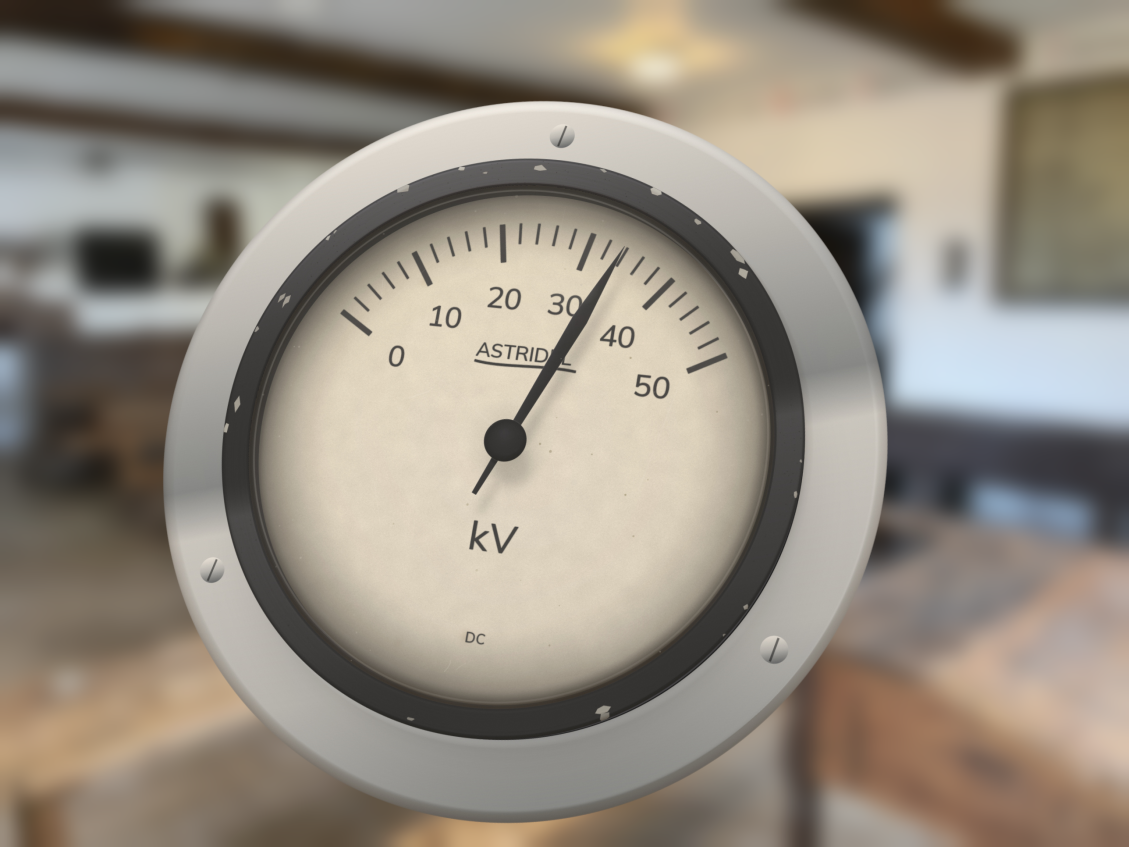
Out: 34 kV
